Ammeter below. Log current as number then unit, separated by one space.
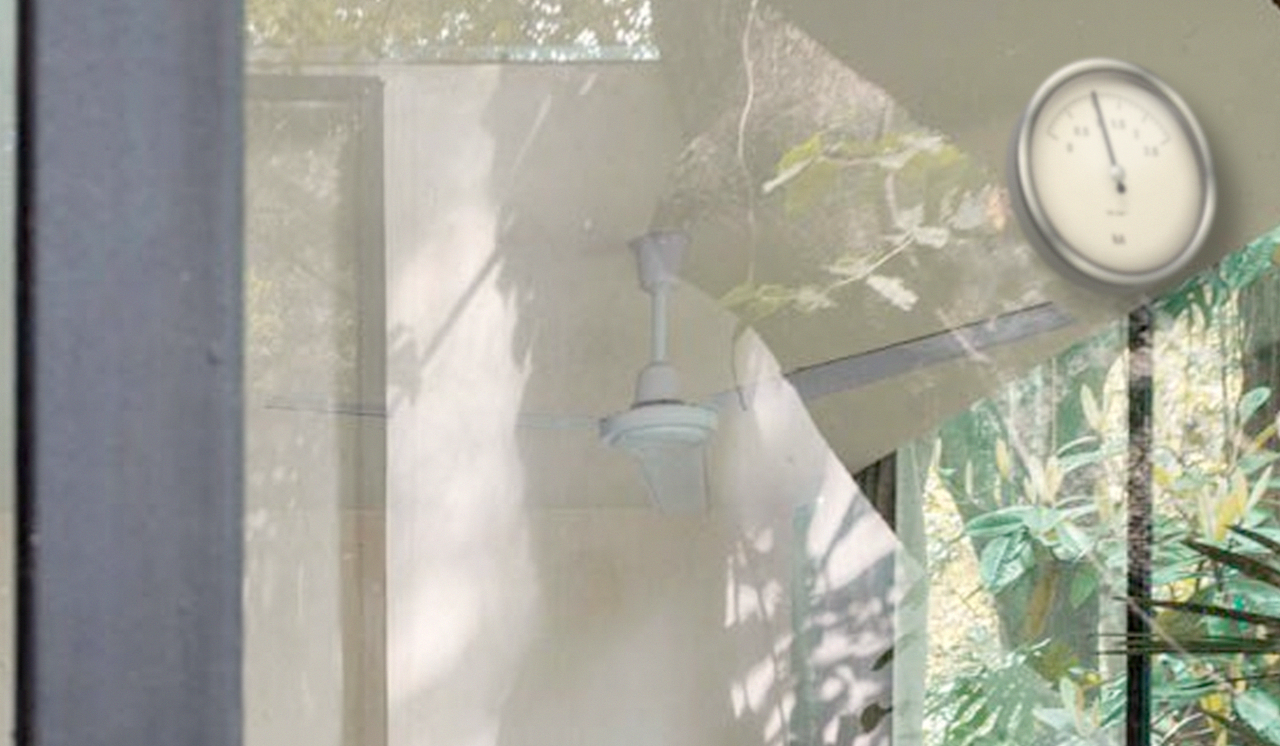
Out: 1 kA
